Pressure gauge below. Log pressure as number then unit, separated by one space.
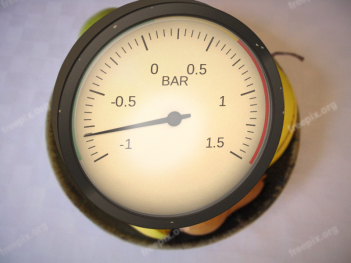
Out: -0.8 bar
